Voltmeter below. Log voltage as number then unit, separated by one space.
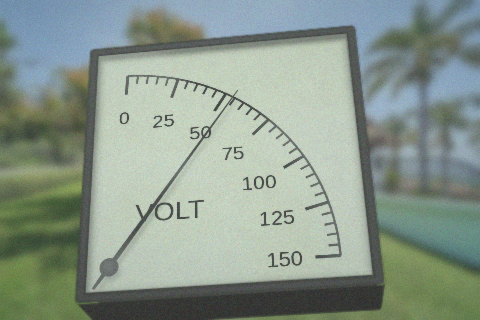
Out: 55 V
